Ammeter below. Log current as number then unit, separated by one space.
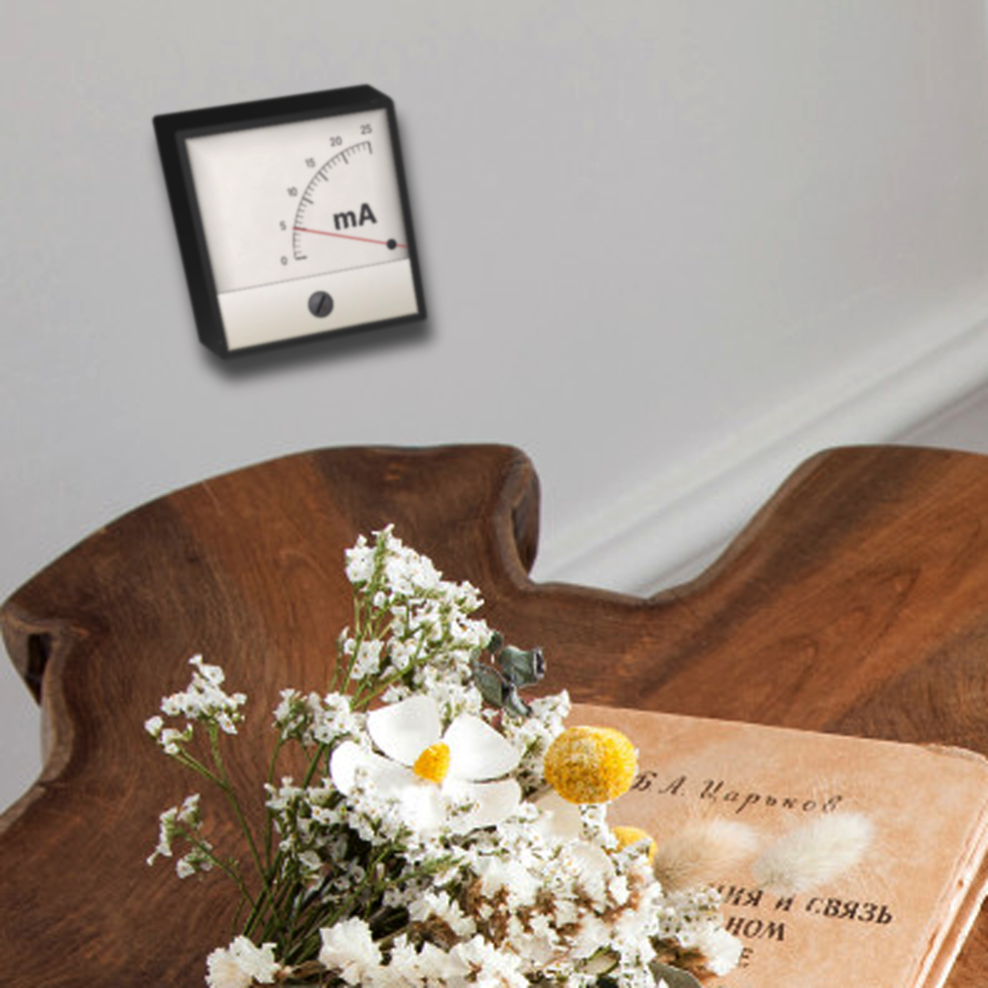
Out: 5 mA
